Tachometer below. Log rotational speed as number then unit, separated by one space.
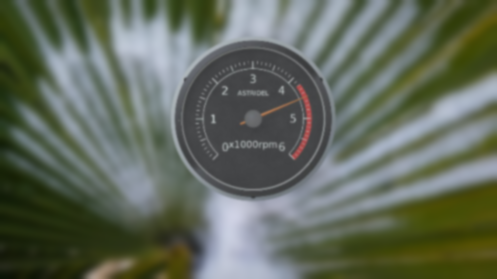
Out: 4500 rpm
